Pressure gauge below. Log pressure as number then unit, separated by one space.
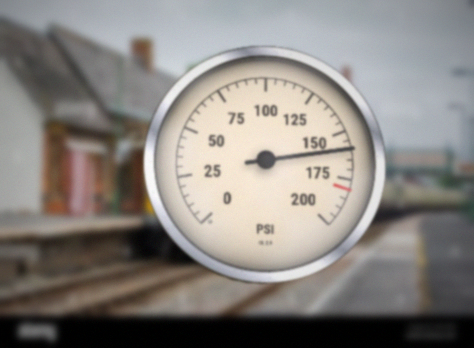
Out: 160 psi
